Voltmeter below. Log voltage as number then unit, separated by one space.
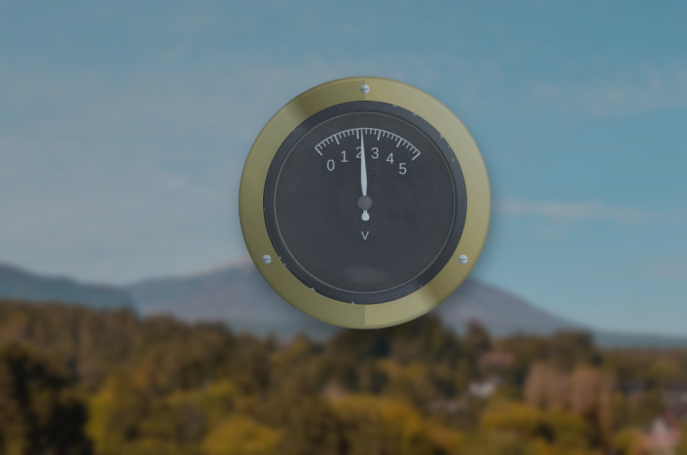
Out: 2.2 V
